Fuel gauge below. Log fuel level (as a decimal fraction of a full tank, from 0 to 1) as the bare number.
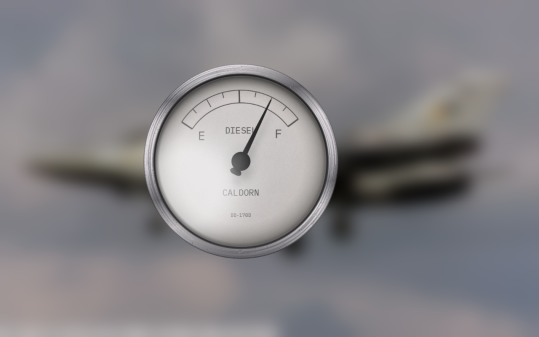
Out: 0.75
